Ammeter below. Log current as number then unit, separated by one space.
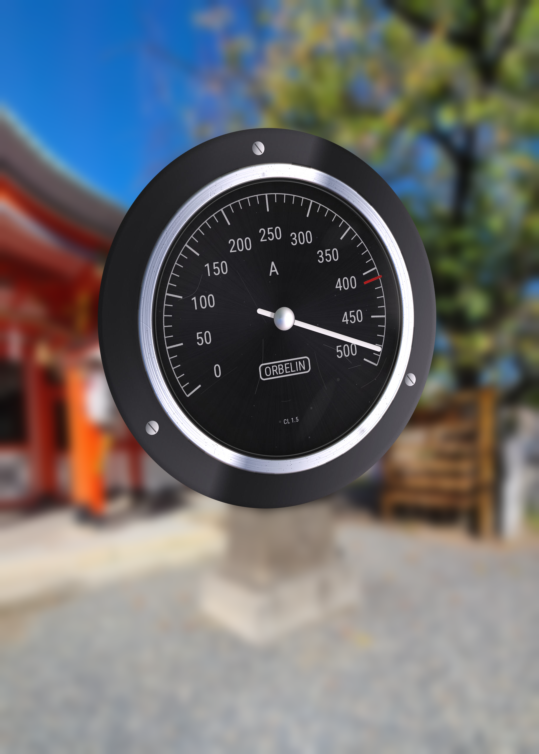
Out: 485 A
